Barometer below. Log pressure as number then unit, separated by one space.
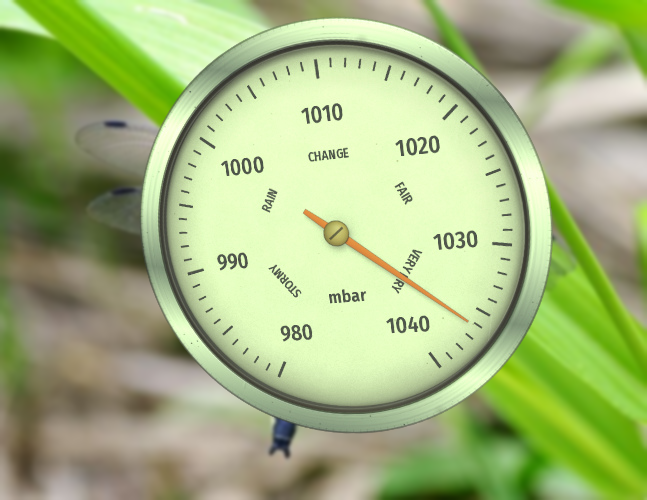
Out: 1036 mbar
